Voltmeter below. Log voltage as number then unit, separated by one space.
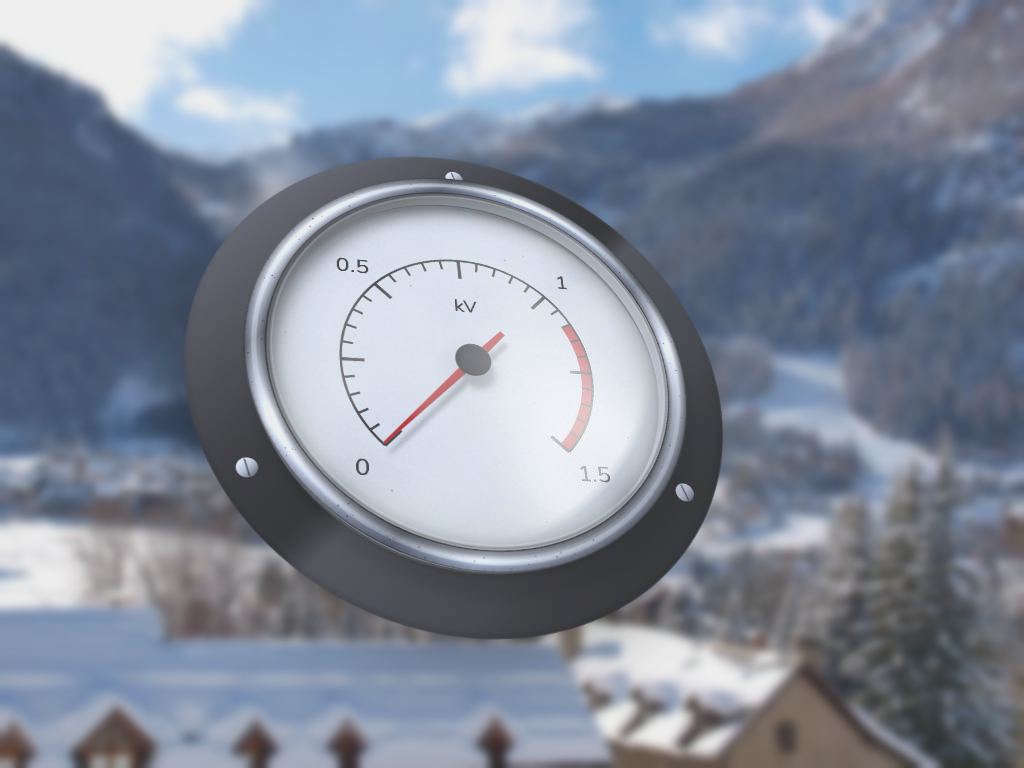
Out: 0 kV
